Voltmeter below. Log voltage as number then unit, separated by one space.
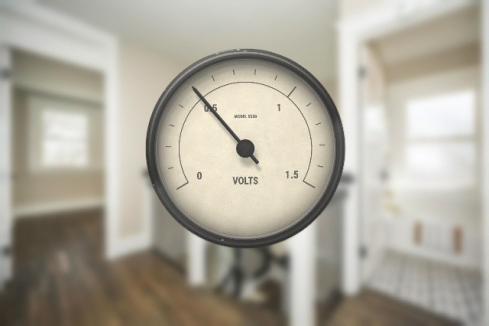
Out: 0.5 V
